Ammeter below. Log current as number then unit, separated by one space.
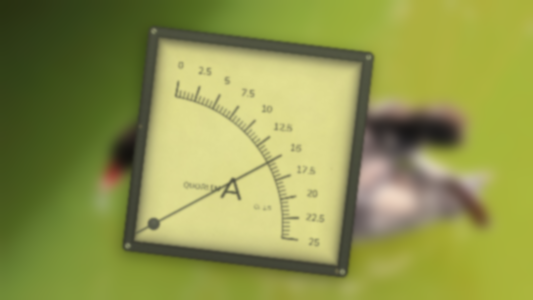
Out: 15 A
